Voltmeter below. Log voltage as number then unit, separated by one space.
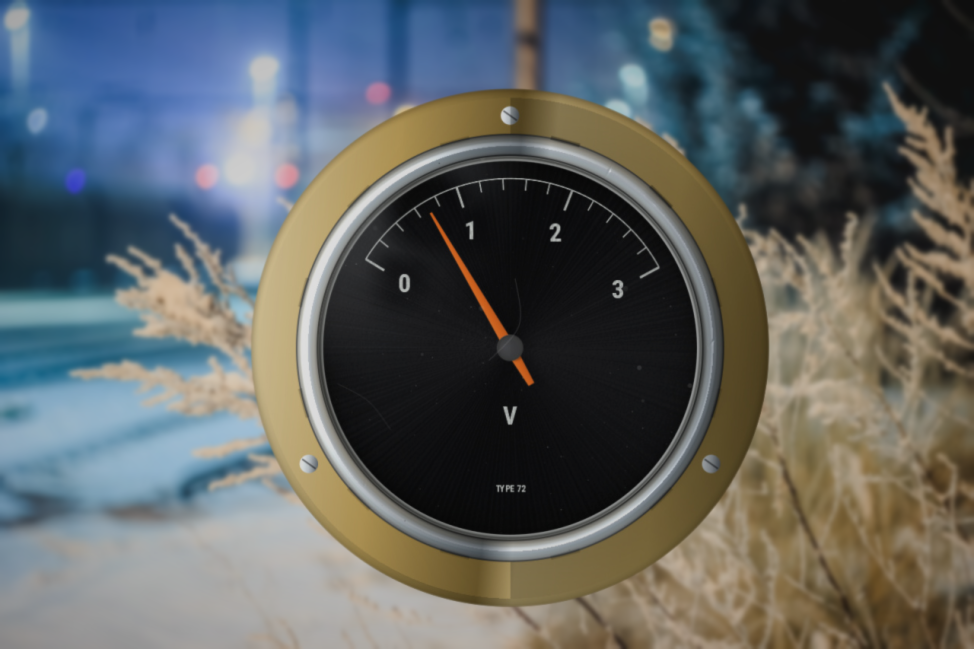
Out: 0.7 V
